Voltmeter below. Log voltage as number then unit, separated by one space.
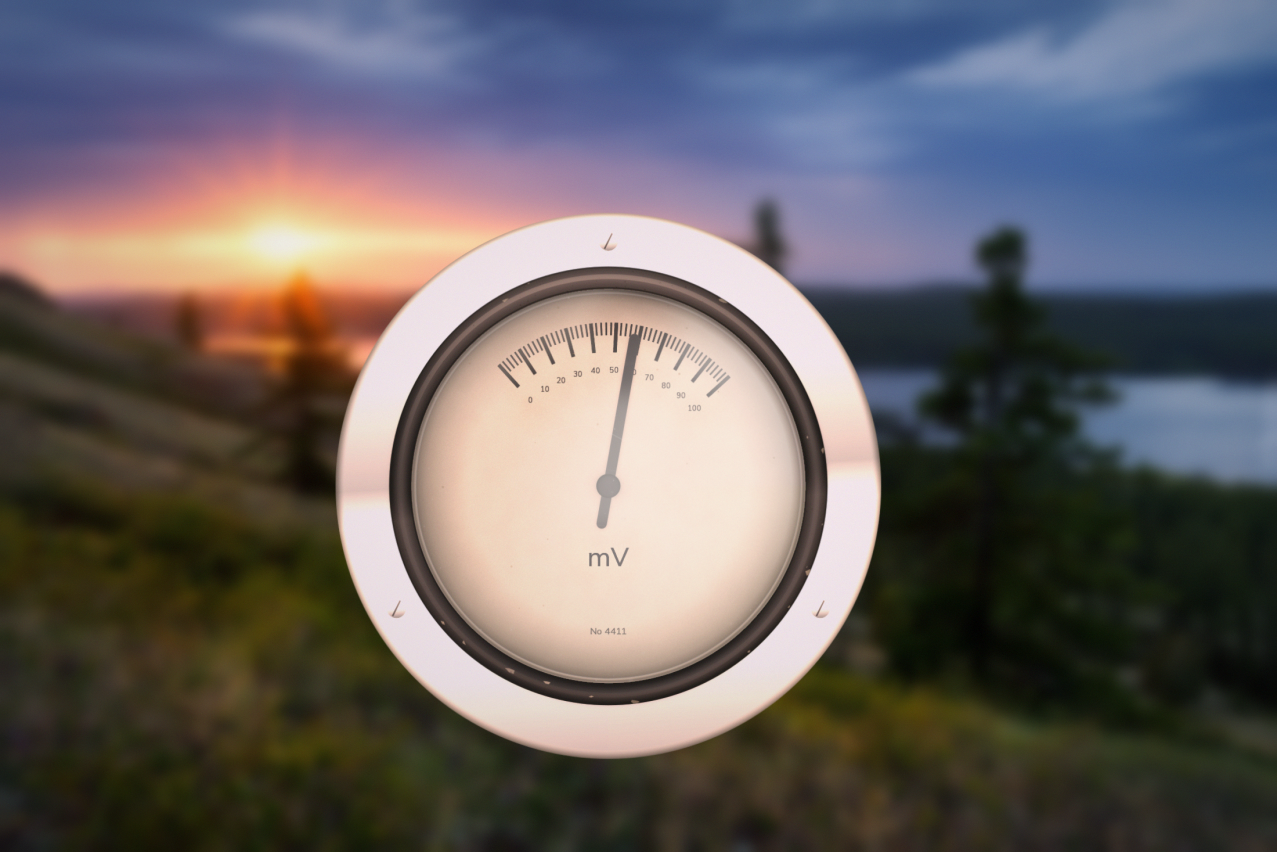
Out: 58 mV
